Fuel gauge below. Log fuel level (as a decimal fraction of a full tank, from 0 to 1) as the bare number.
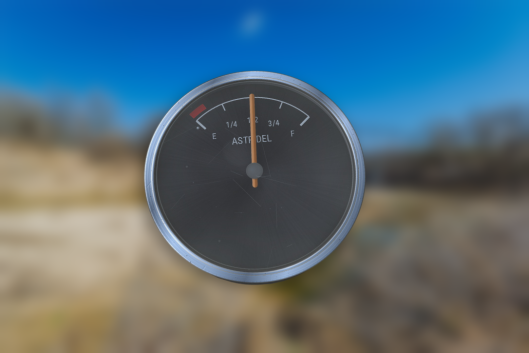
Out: 0.5
